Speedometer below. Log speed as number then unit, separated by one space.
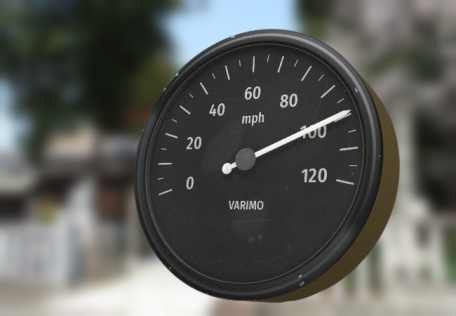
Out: 100 mph
